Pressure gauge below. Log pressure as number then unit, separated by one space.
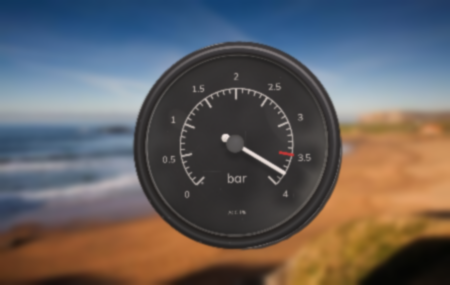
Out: 3.8 bar
